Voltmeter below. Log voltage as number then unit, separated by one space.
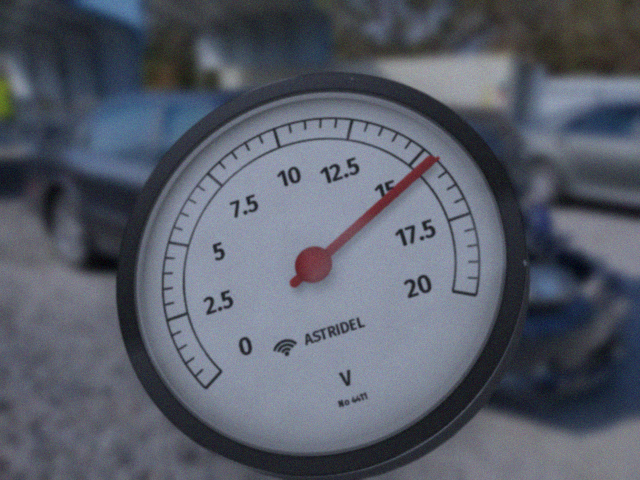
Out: 15.5 V
